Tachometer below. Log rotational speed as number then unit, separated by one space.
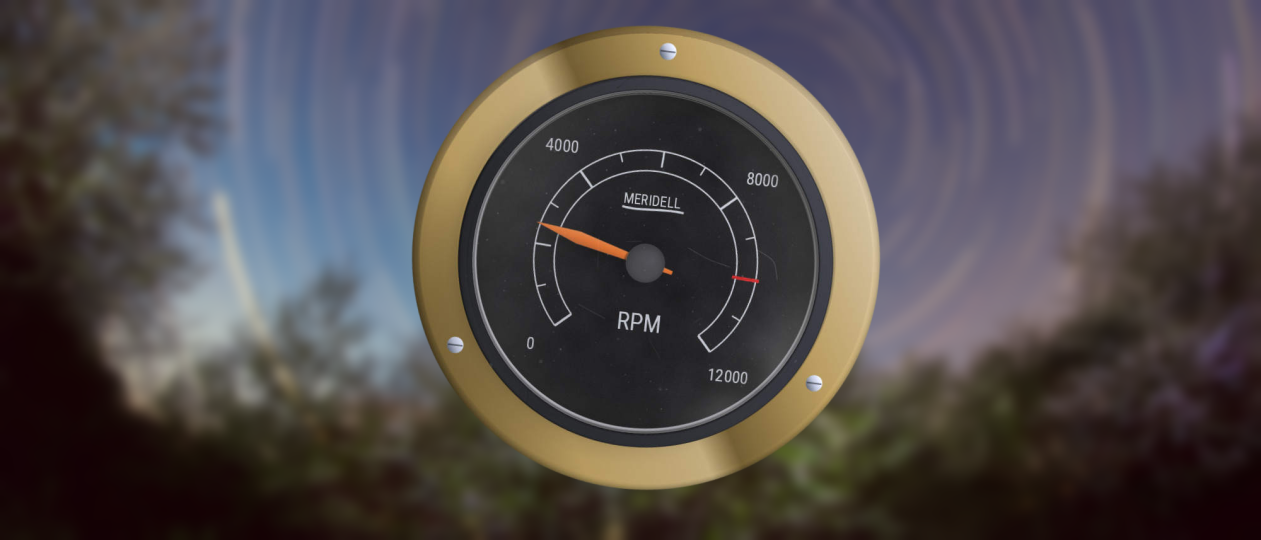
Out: 2500 rpm
